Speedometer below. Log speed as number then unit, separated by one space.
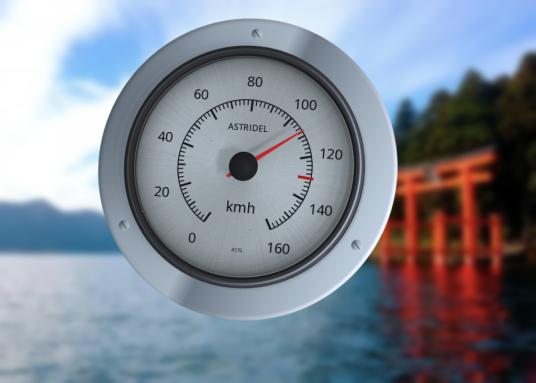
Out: 108 km/h
